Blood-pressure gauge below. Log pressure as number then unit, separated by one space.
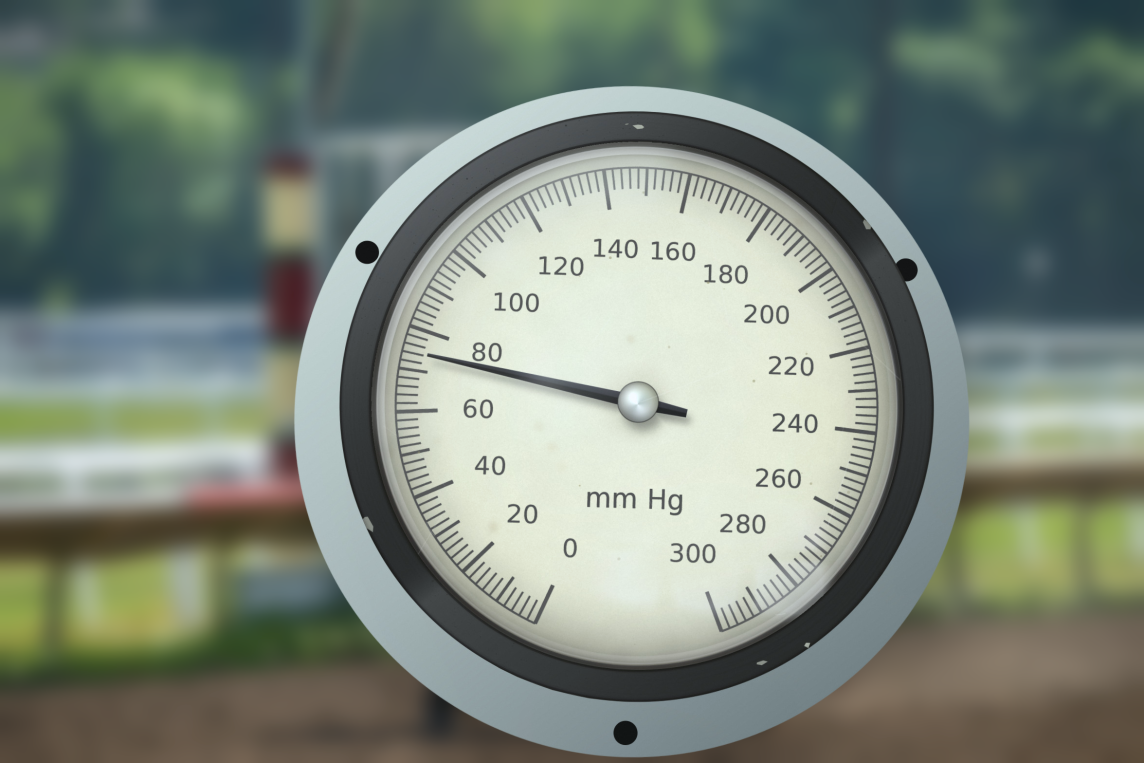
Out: 74 mmHg
